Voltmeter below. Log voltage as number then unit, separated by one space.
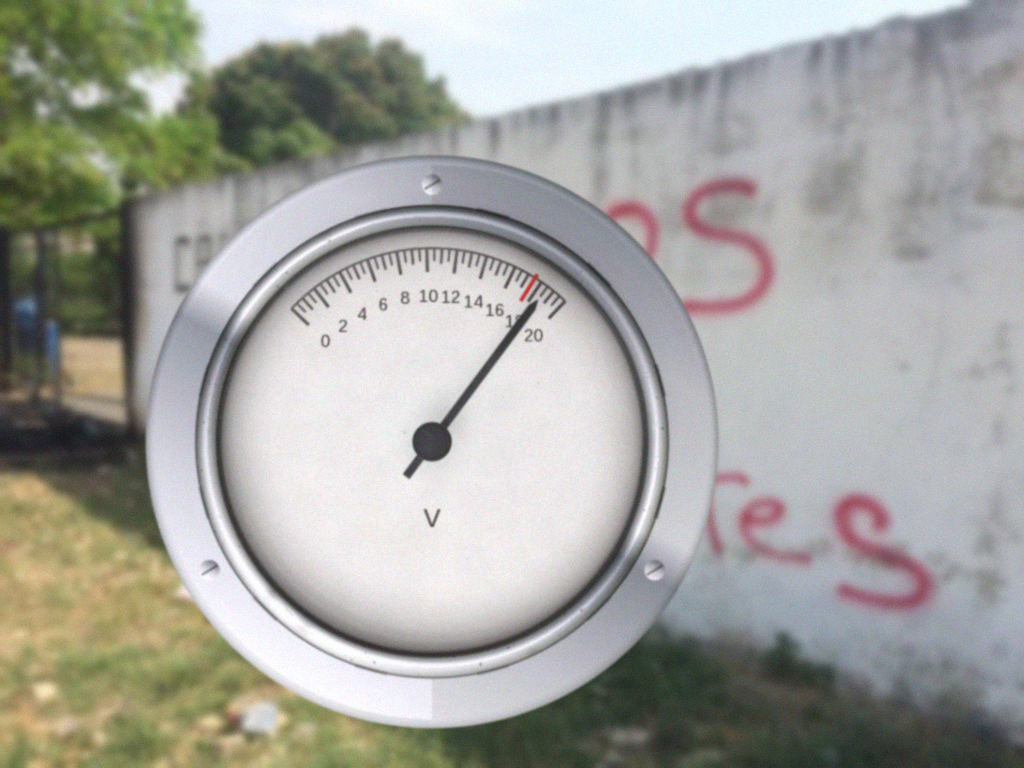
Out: 18.5 V
